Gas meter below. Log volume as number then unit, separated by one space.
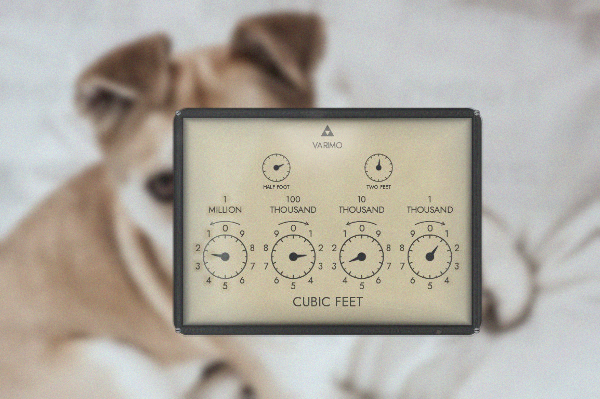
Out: 223100 ft³
